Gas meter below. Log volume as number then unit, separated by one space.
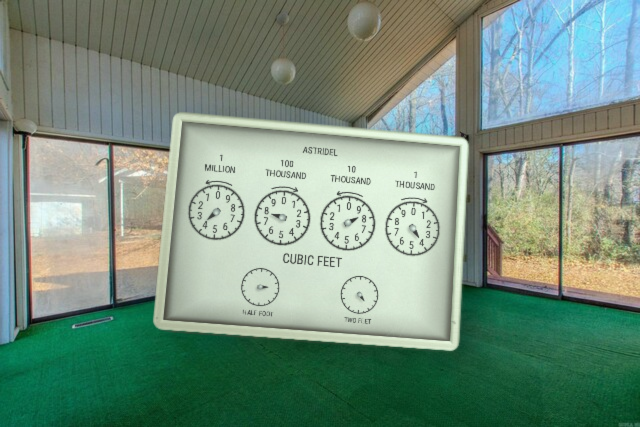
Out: 378400 ft³
